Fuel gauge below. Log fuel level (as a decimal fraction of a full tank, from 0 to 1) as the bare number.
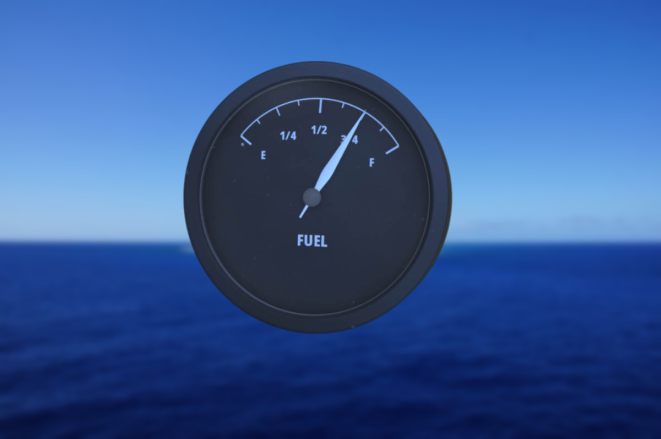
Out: 0.75
